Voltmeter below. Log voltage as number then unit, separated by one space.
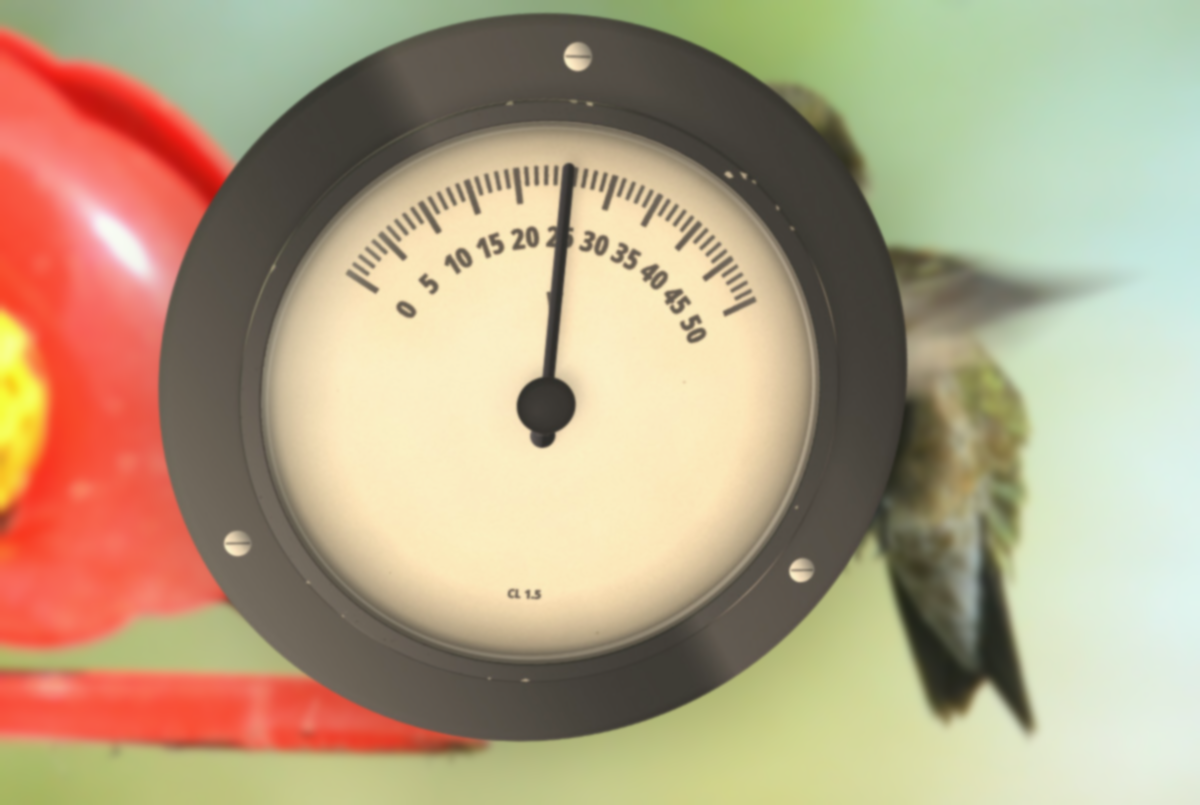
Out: 25 V
